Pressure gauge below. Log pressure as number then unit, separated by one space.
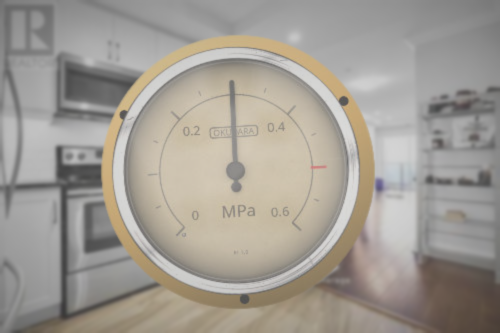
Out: 0.3 MPa
